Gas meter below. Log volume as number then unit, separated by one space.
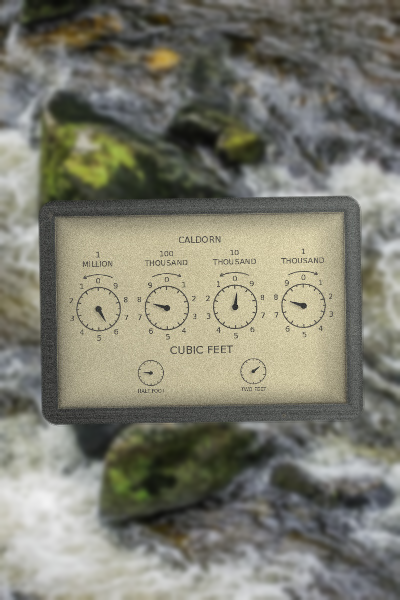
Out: 579800 ft³
